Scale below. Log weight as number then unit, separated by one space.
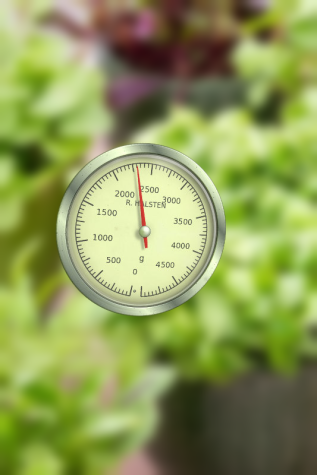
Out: 2300 g
